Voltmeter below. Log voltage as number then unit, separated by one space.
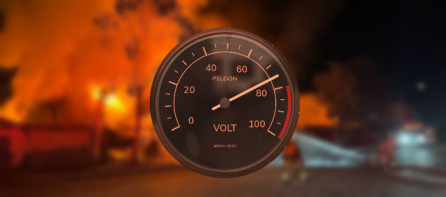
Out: 75 V
